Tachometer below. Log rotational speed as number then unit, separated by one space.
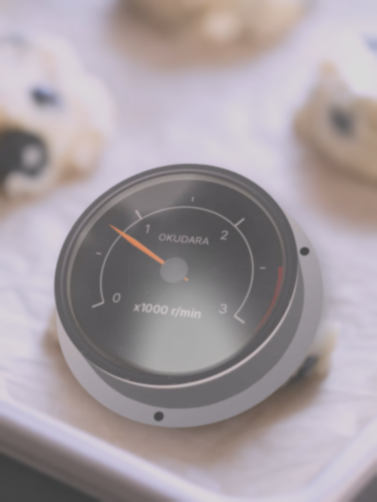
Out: 750 rpm
